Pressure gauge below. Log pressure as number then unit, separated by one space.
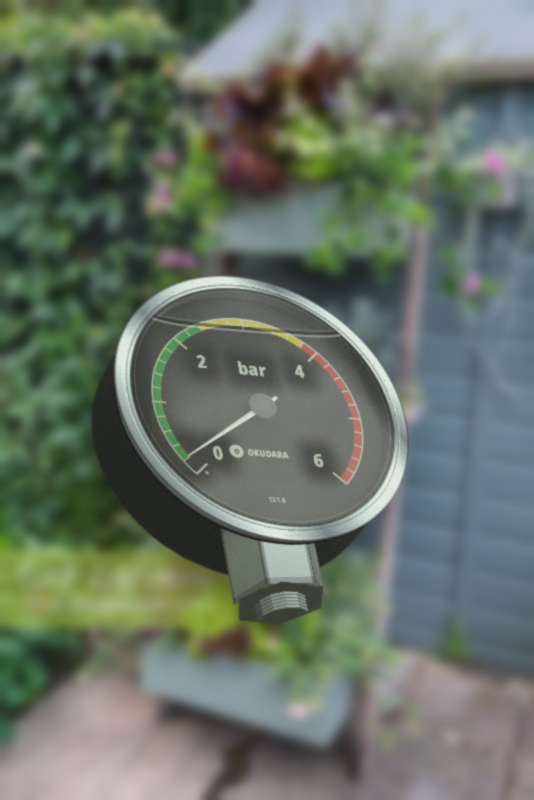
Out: 0.2 bar
